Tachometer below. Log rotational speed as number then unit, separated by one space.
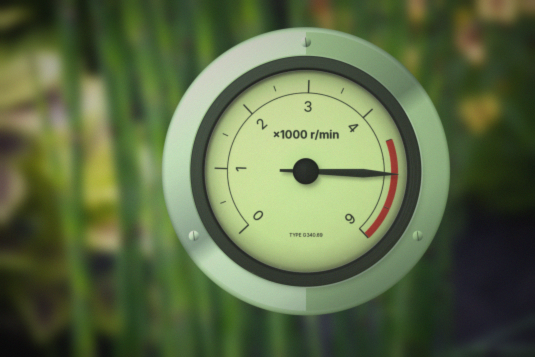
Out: 5000 rpm
